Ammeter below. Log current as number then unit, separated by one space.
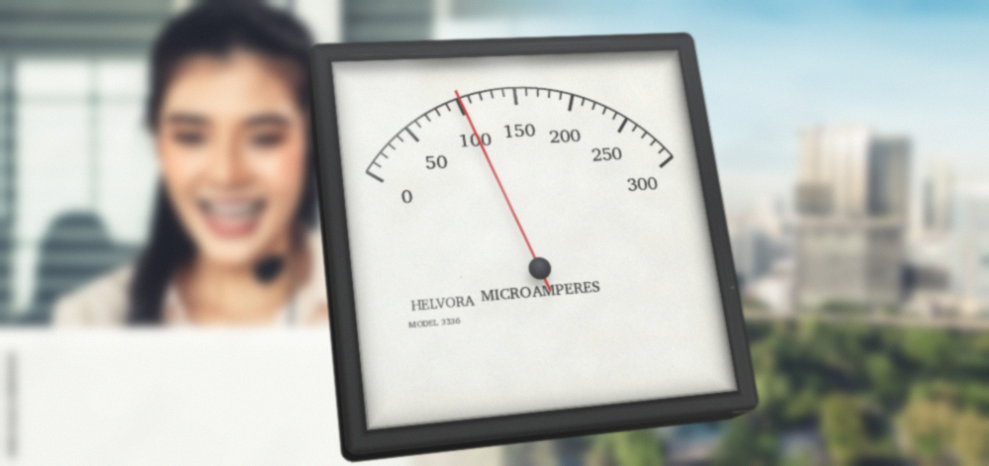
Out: 100 µA
